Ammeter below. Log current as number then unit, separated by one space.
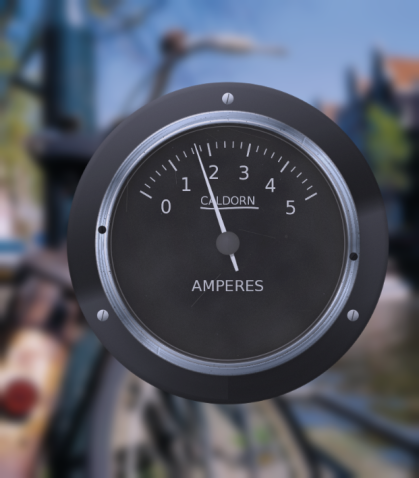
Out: 1.7 A
